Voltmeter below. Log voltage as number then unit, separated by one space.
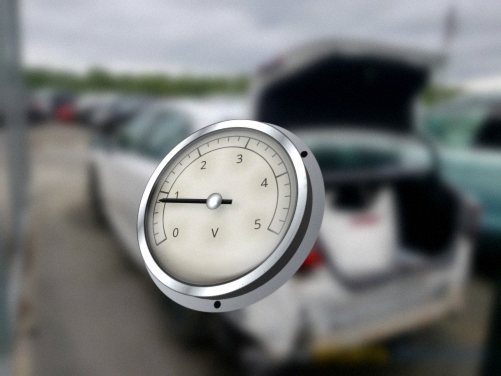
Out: 0.8 V
